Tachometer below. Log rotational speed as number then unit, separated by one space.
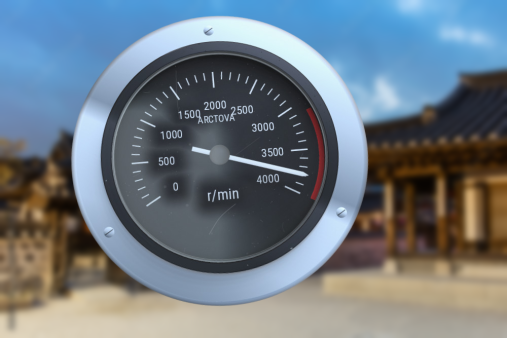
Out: 3800 rpm
